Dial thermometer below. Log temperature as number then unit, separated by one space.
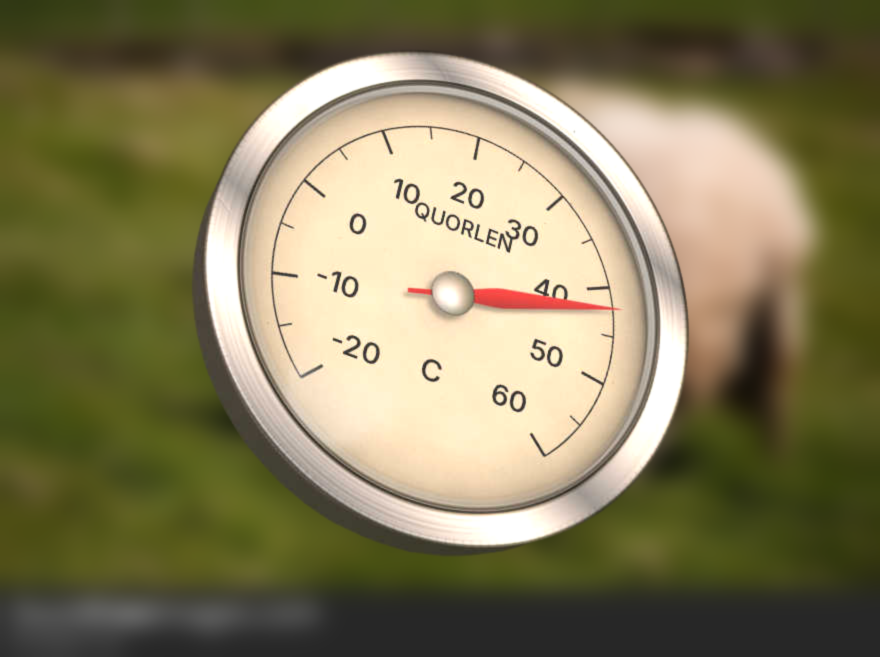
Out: 42.5 °C
